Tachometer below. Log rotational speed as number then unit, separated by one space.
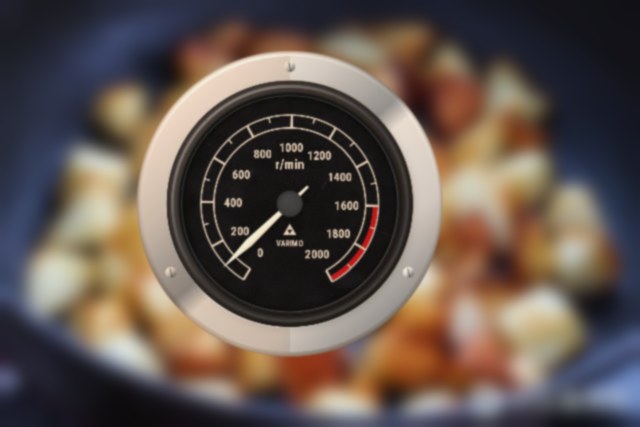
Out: 100 rpm
